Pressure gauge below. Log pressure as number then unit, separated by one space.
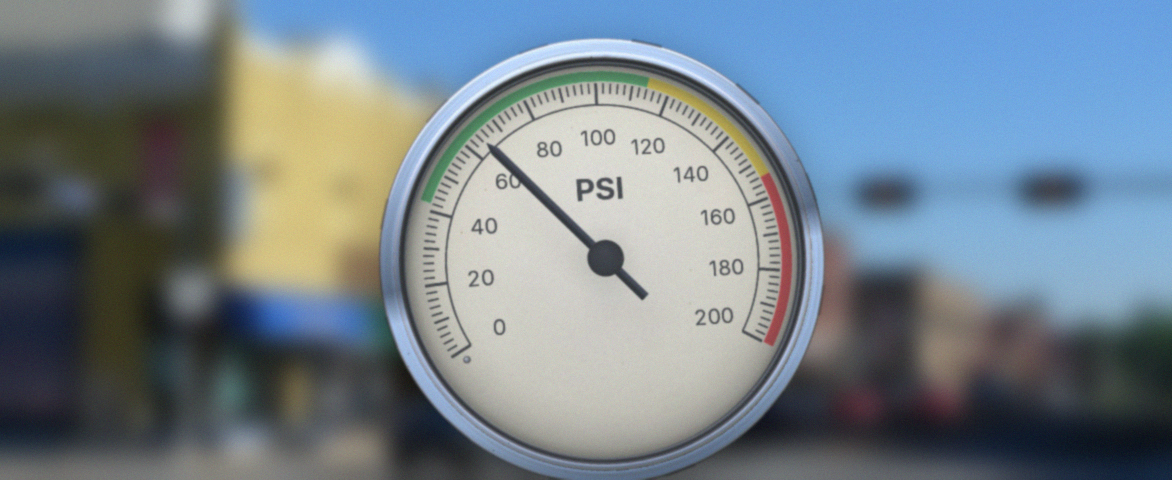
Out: 64 psi
